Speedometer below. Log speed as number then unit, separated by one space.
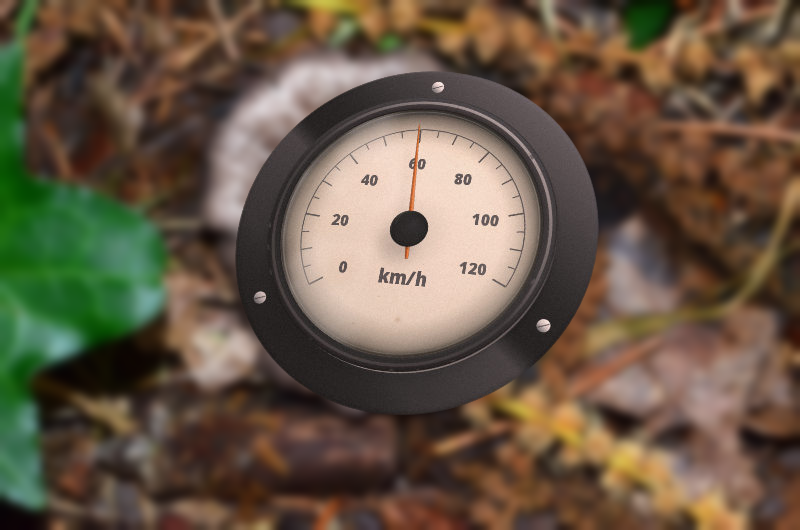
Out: 60 km/h
